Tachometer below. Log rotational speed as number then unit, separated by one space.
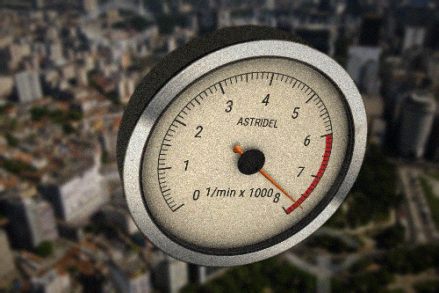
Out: 7700 rpm
